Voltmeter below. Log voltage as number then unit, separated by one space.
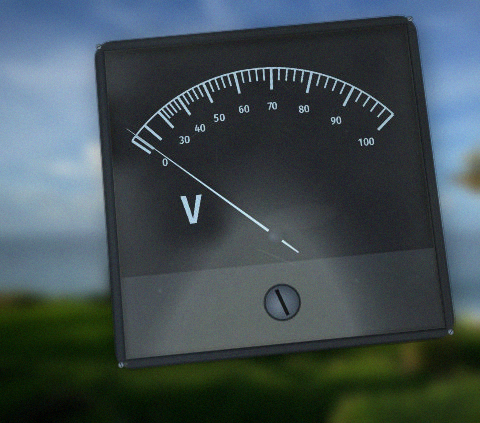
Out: 10 V
